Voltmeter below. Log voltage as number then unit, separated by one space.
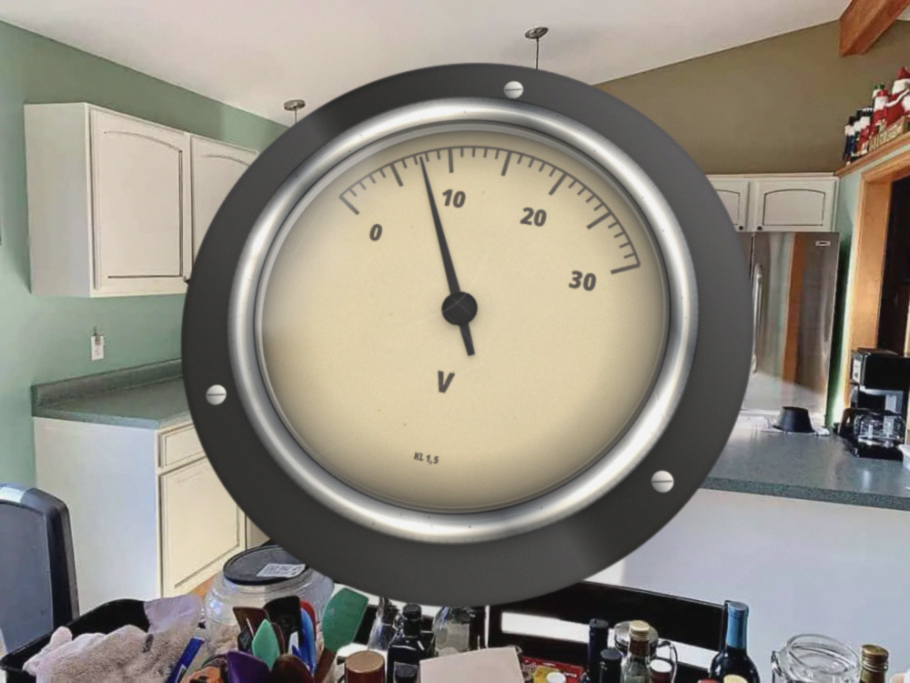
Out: 7.5 V
